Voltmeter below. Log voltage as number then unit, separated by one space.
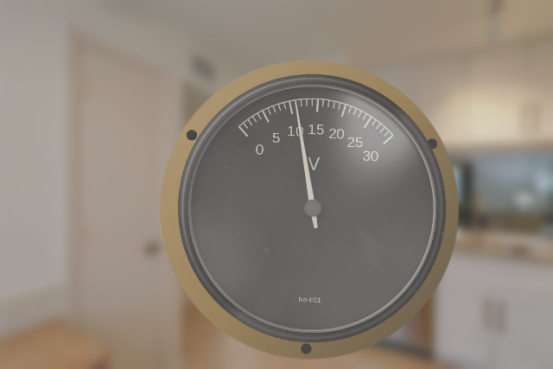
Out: 11 V
